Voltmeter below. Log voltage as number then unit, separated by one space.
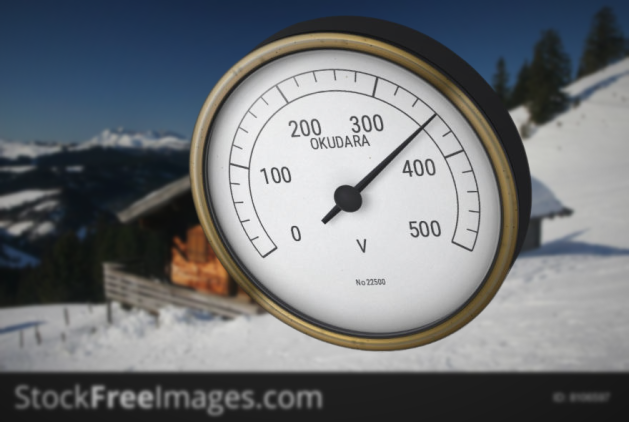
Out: 360 V
